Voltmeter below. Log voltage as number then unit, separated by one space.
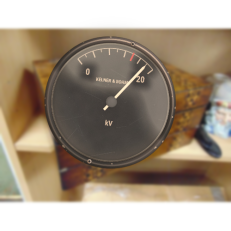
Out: 18 kV
